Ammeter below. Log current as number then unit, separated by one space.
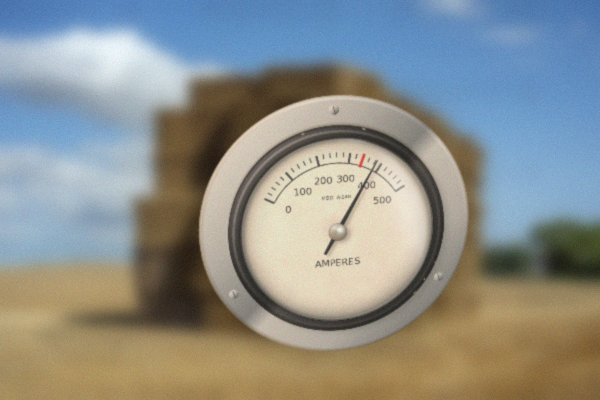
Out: 380 A
